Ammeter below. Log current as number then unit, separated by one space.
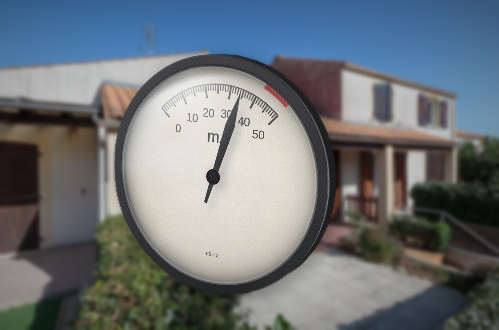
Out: 35 mA
